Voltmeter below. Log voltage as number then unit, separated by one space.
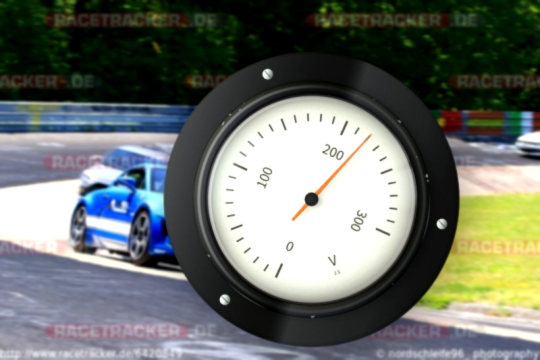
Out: 220 V
